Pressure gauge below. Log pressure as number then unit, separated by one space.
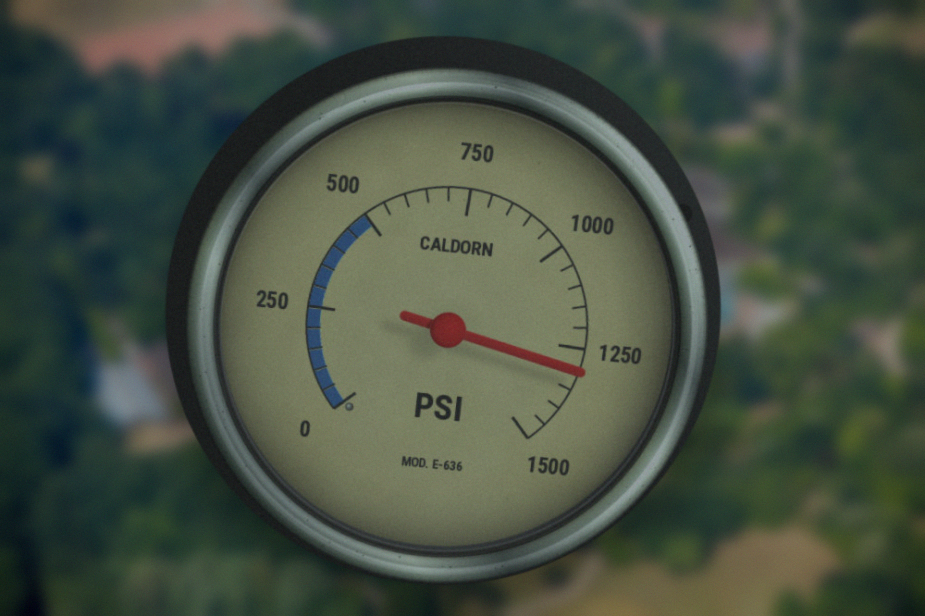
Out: 1300 psi
